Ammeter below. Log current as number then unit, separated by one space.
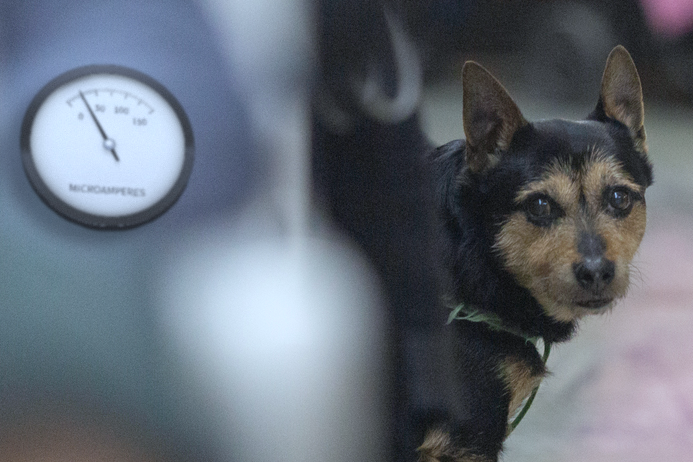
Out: 25 µA
